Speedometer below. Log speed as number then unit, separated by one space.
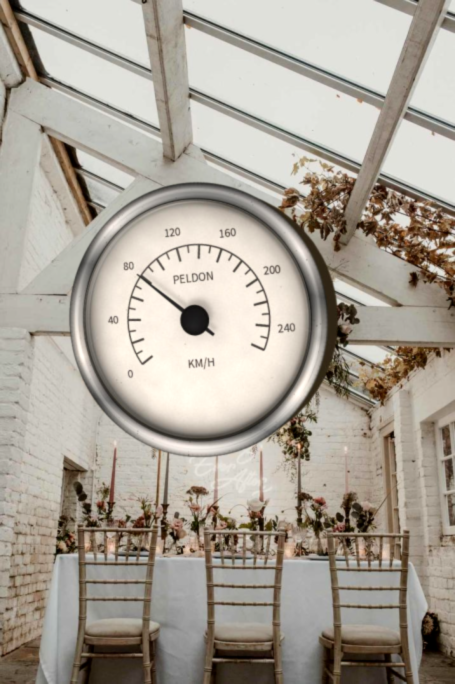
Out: 80 km/h
